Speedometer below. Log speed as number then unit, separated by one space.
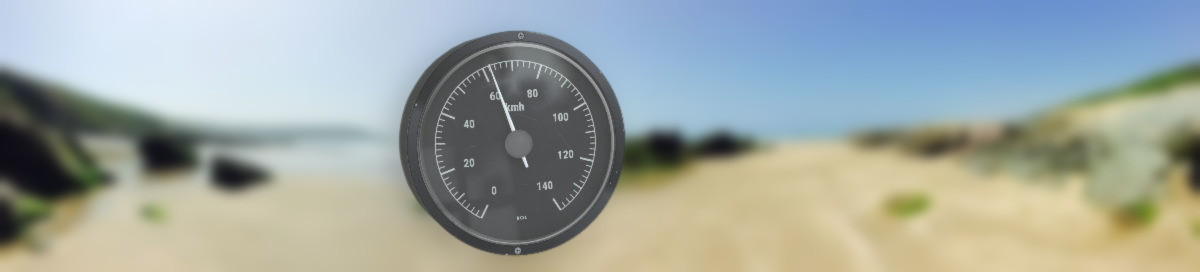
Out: 62 km/h
